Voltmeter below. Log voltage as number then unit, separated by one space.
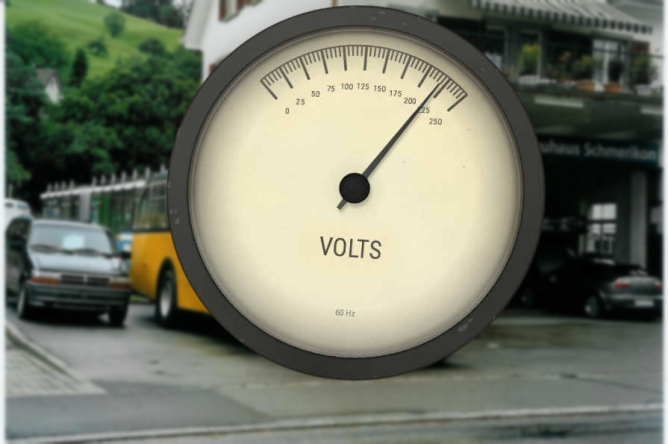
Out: 220 V
